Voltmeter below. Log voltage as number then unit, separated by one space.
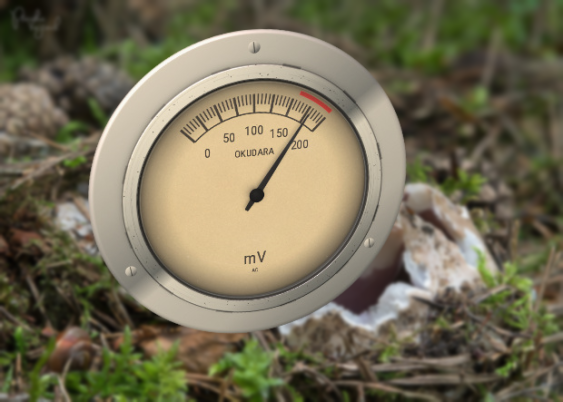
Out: 175 mV
